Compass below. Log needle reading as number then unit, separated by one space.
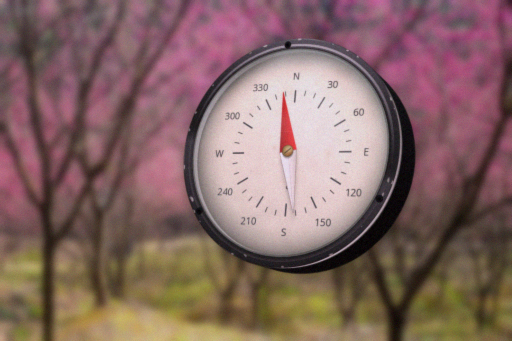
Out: 350 °
